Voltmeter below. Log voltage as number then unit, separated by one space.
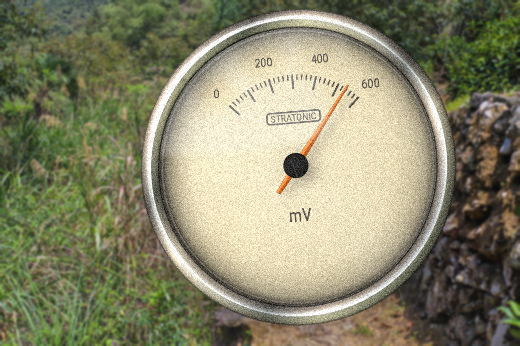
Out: 540 mV
